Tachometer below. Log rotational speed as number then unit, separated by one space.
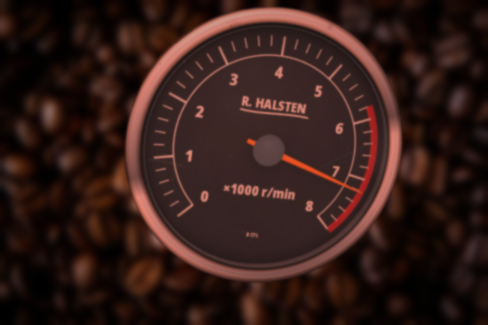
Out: 7200 rpm
